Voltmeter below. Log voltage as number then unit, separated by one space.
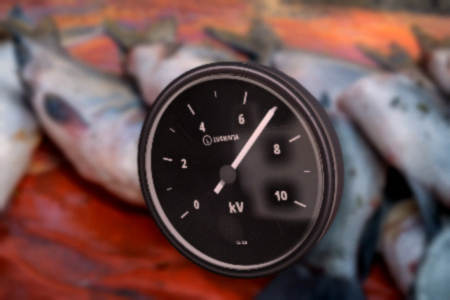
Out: 7 kV
